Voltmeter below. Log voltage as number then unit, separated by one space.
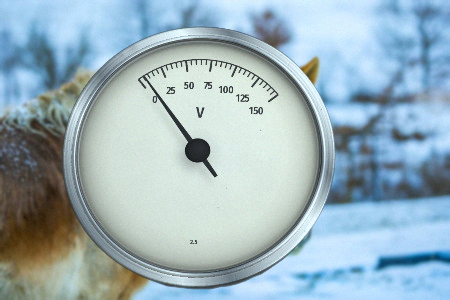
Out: 5 V
